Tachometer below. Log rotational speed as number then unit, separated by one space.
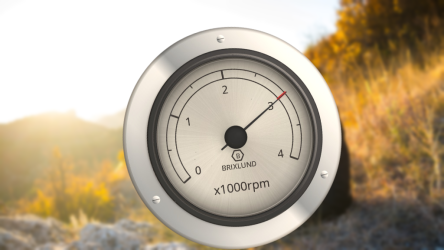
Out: 3000 rpm
